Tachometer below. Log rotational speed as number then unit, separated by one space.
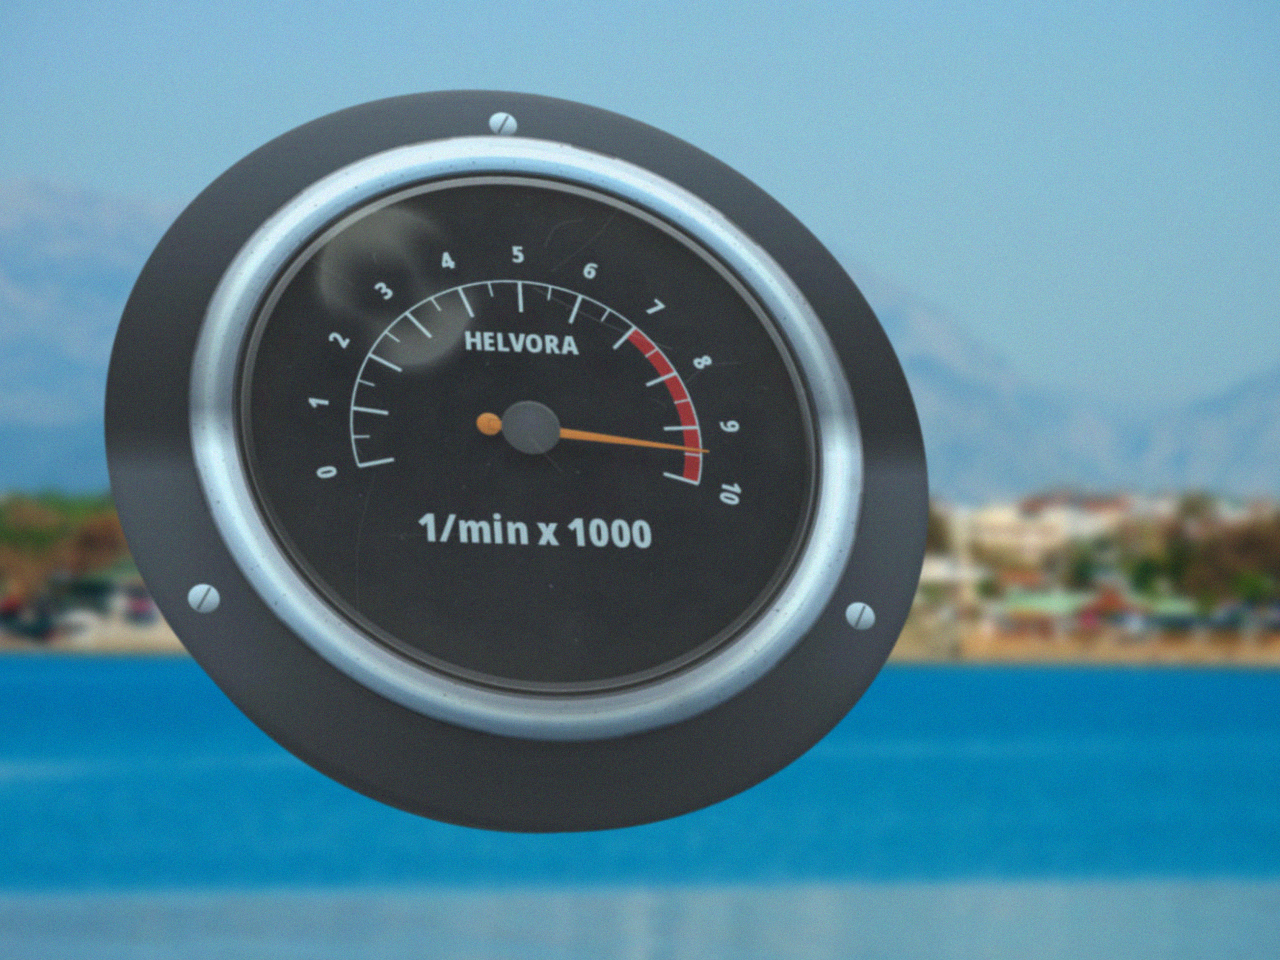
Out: 9500 rpm
